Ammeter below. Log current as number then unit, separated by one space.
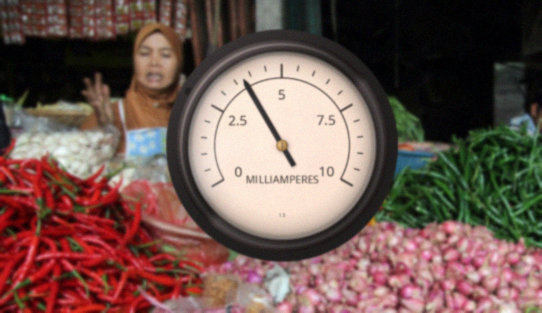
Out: 3.75 mA
